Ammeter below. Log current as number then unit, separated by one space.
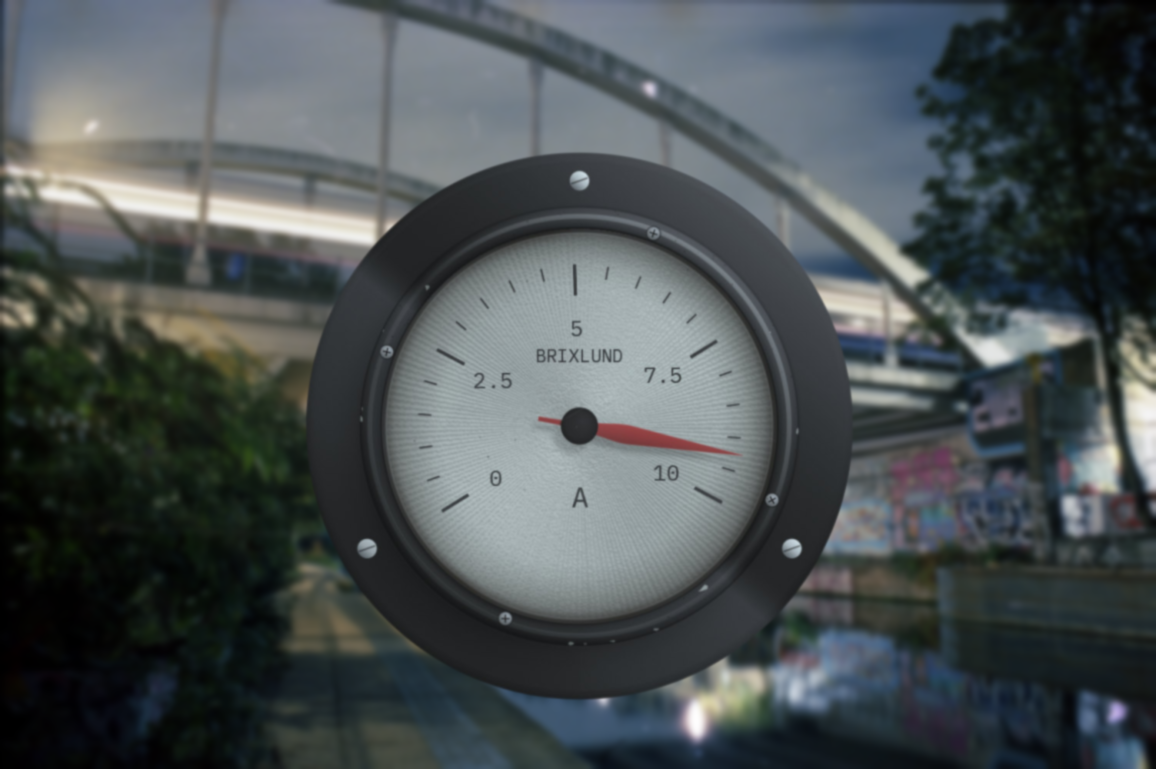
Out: 9.25 A
